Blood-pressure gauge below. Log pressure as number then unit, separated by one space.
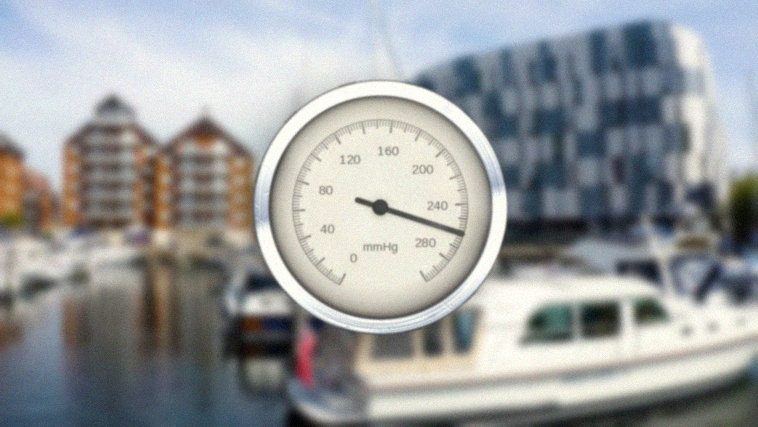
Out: 260 mmHg
